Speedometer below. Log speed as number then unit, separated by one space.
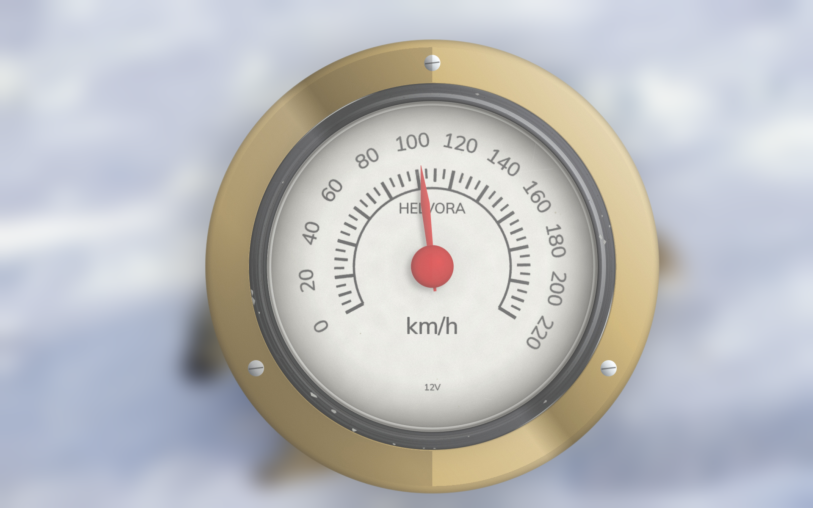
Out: 102.5 km/h
